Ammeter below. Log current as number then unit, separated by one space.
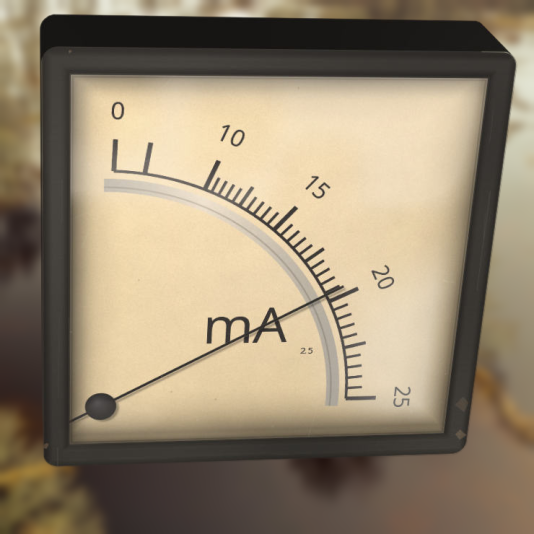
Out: 19.5 mA
